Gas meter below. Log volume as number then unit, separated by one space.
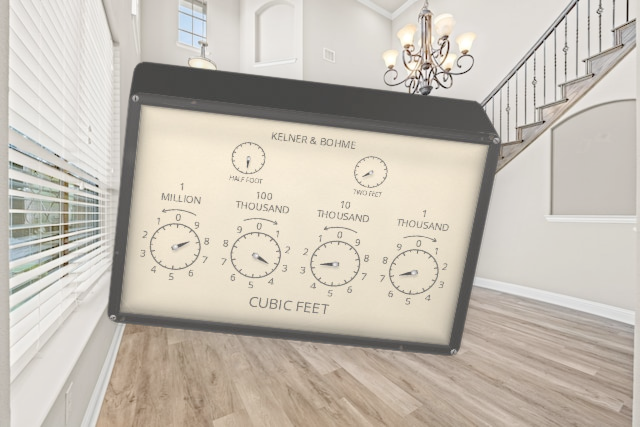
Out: 832700 ft³
